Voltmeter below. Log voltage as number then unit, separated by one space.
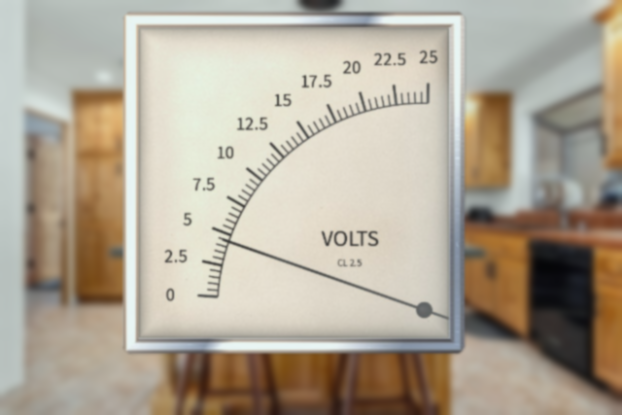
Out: 4.5 V
